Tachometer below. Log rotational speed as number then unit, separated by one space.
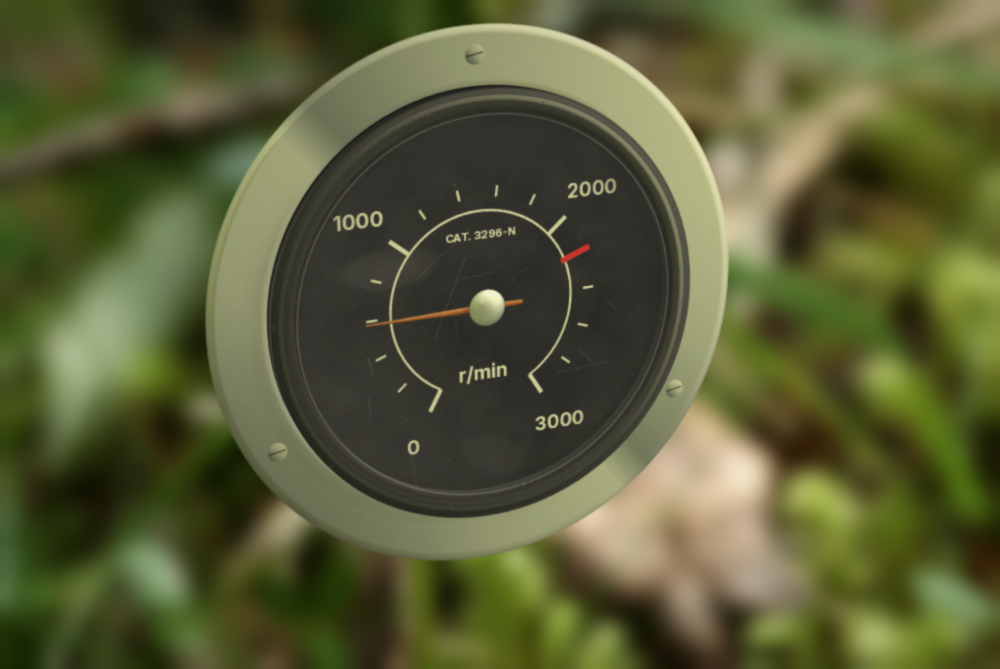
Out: 600 rpm
